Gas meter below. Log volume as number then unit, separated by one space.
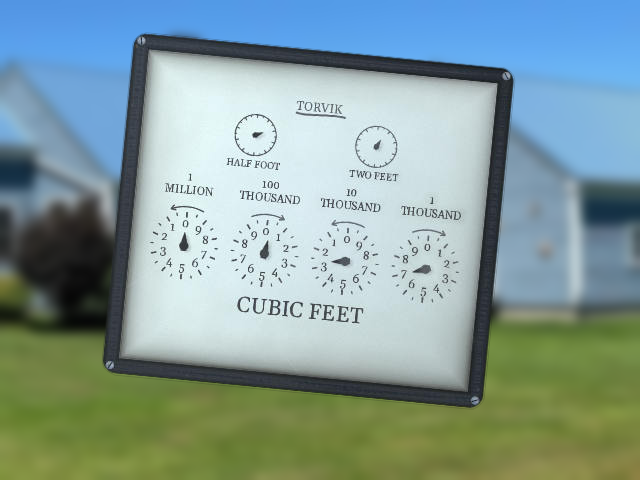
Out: 2700 ft³
